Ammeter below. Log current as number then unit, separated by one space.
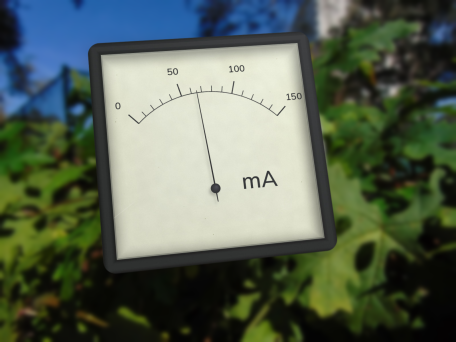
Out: 65 mA
